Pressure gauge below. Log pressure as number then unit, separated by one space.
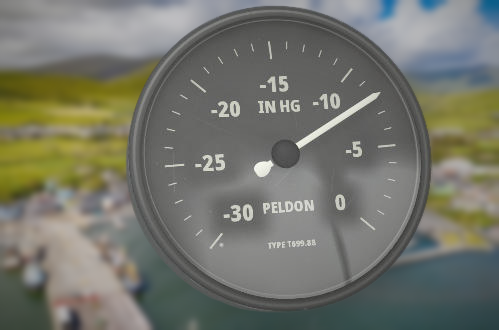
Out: -8 inHg
